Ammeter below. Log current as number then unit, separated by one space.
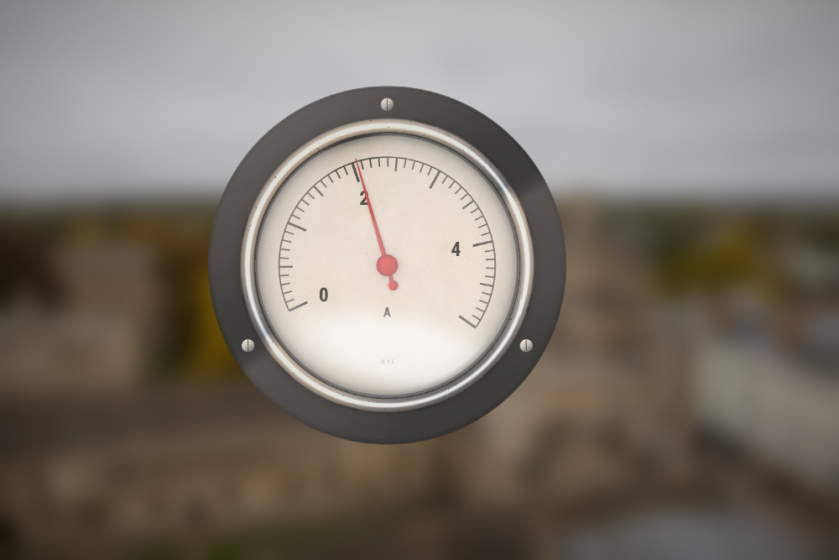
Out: 2.05 A
